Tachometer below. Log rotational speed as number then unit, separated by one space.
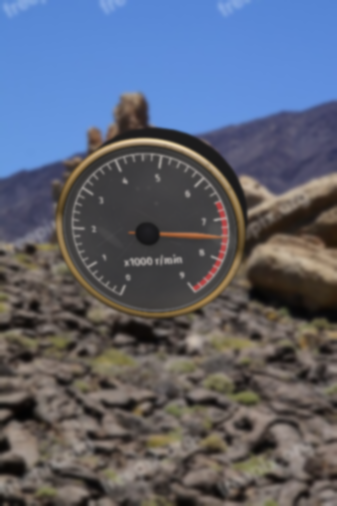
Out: 7400 rpm
